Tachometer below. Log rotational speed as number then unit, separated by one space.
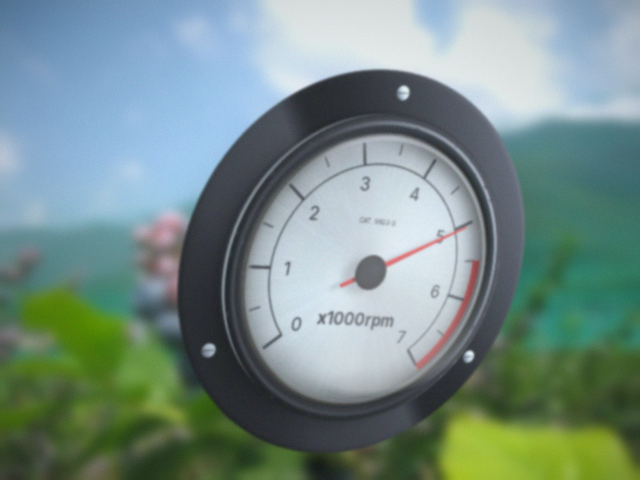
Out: 5000 rpm
